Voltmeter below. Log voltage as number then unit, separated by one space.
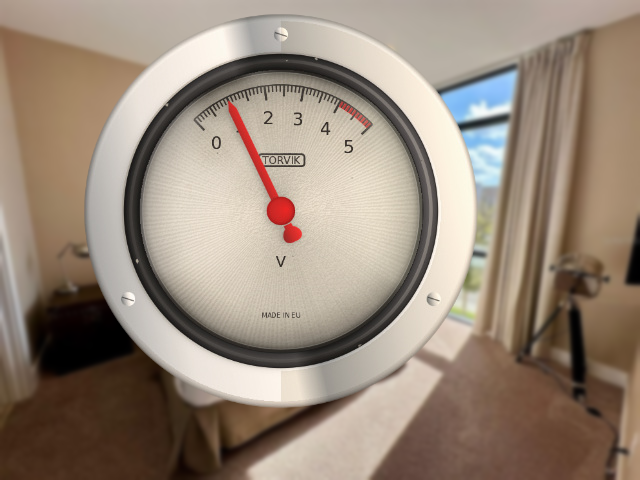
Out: 1 V
